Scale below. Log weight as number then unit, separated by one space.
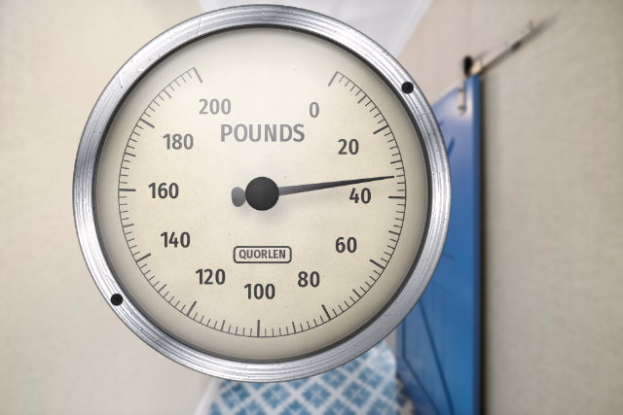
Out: 34 lb
